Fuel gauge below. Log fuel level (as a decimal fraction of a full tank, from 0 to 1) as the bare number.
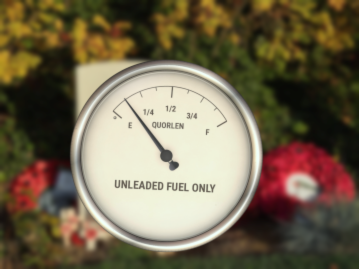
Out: 0.125
